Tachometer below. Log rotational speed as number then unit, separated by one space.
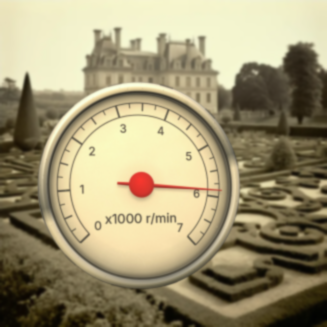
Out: 5875 rpm
